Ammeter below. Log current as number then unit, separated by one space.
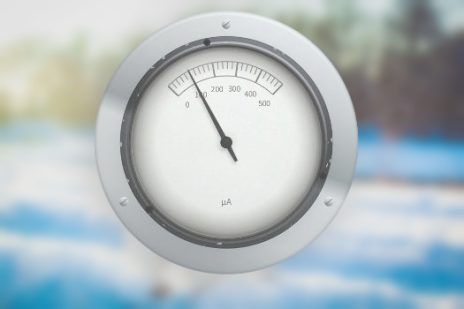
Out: 100 µA
